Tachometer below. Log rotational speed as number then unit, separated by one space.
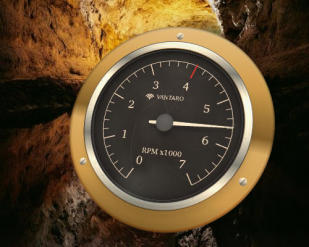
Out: 5600 rpm
